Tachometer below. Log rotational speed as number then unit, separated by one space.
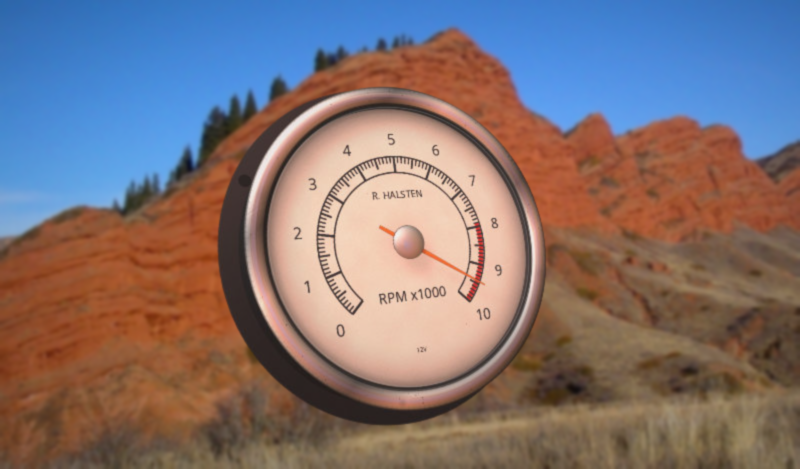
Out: 9500 rpm
